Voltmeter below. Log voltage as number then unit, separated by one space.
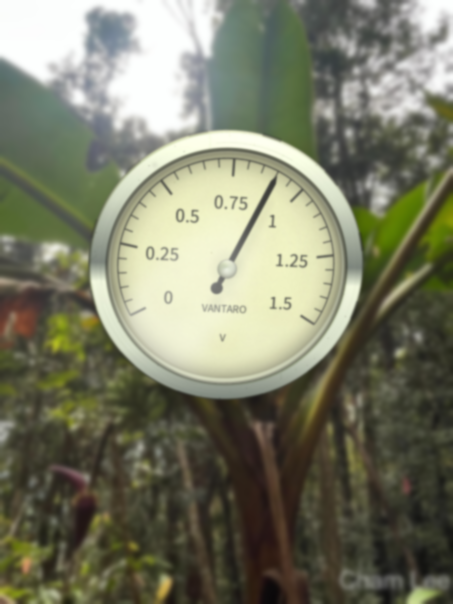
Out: 0.9 V
